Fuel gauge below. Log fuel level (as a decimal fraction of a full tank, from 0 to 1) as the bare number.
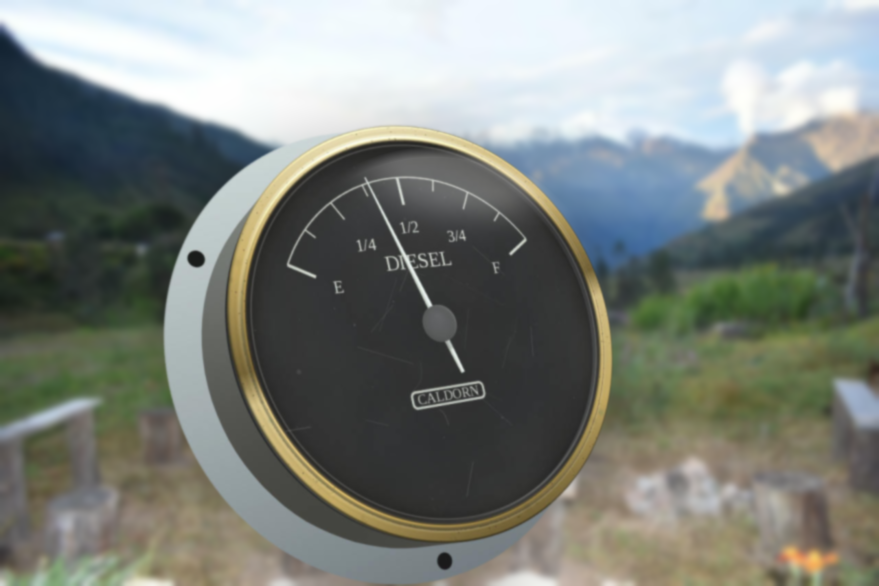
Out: 0.375
